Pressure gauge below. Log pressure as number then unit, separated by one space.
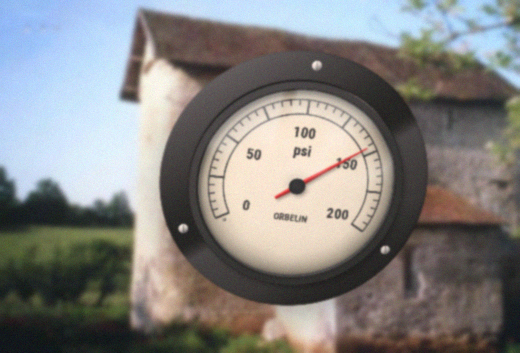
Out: 145 psi
